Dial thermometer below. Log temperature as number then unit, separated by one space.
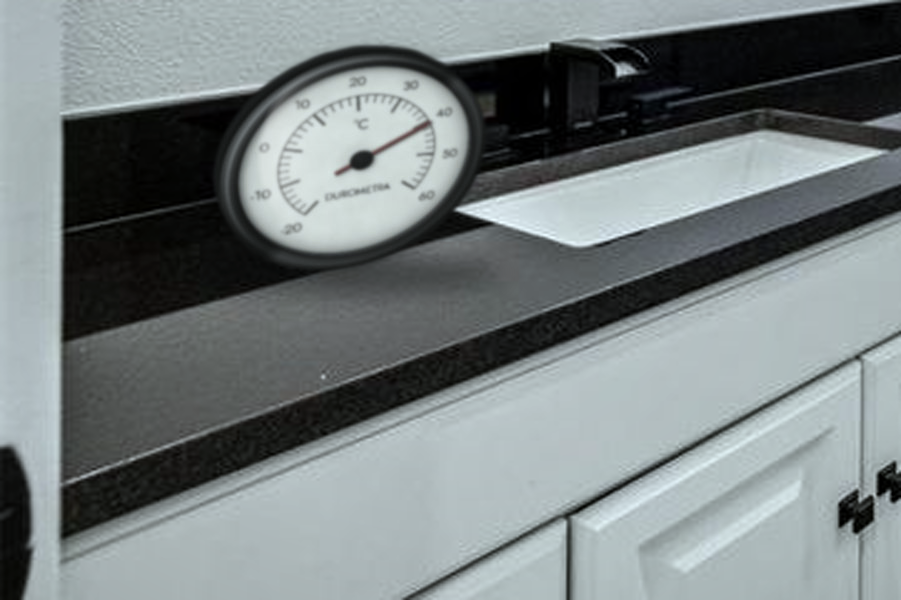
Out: 40 °C
